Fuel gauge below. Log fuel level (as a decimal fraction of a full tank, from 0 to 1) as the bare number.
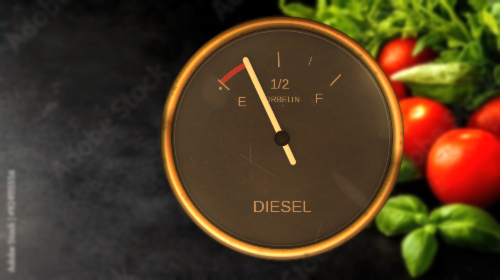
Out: 0.25
